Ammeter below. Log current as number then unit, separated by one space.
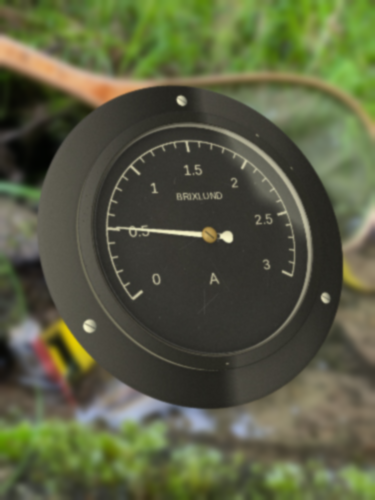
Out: 0.5 A
